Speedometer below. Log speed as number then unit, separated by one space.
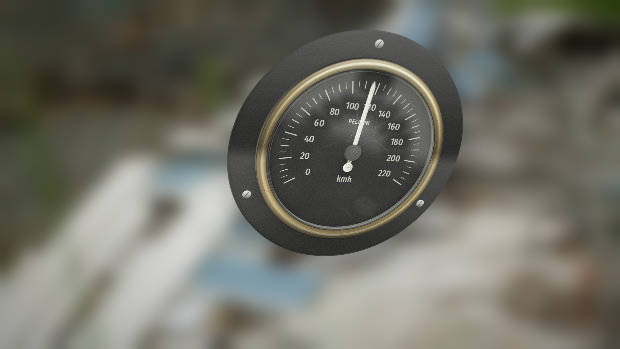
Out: 115 km/h
